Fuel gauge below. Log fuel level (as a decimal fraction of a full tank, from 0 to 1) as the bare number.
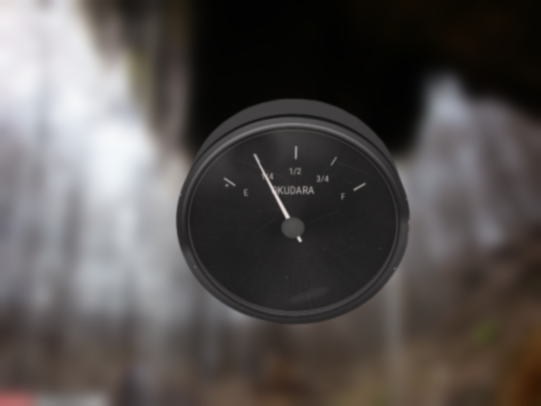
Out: 0.25
